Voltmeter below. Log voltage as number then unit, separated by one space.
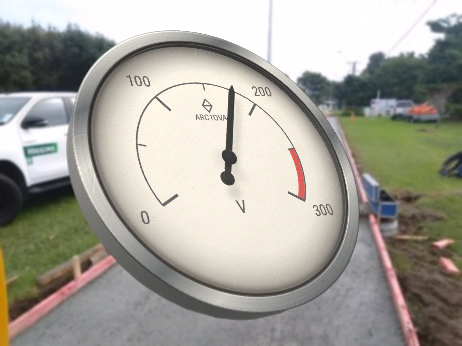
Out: 175 V
